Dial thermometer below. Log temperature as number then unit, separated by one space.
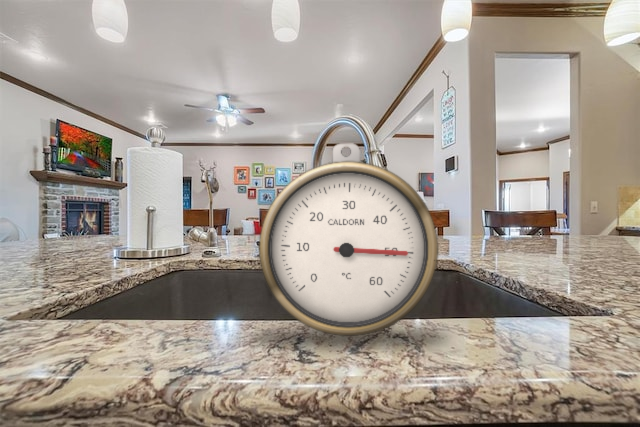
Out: 50 °C
